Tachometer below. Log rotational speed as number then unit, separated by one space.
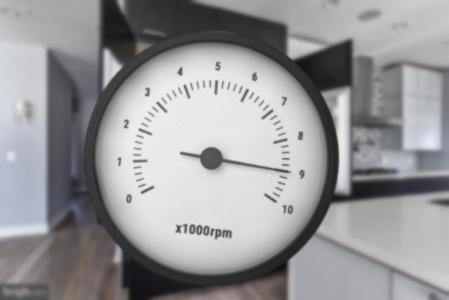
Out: 9000 rpm
